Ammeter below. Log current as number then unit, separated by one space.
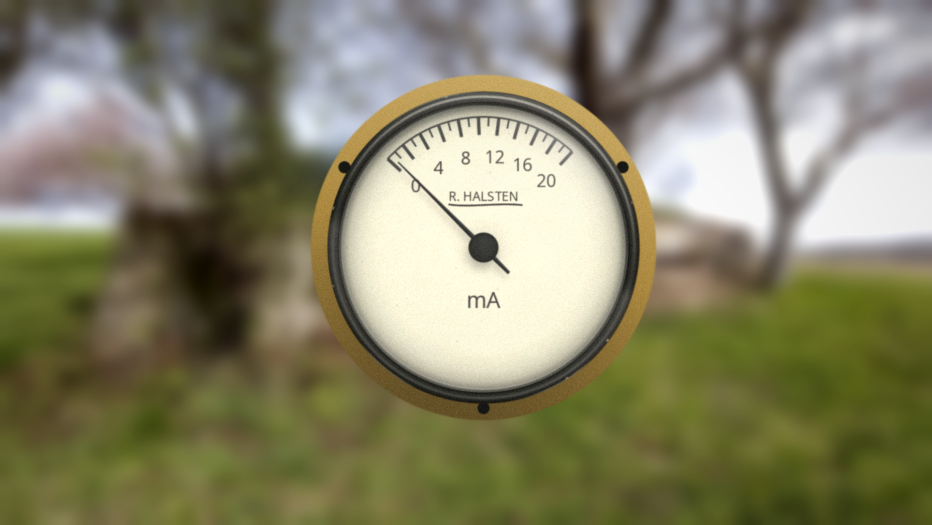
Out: 0.5 mA
